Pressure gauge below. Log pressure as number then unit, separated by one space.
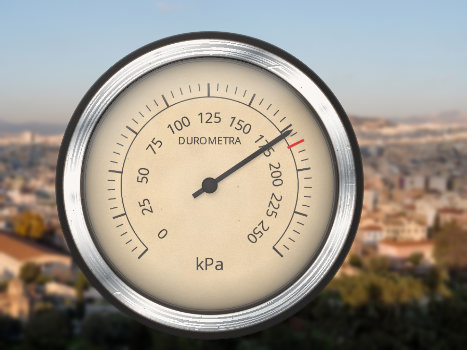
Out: 177.5 kPa
